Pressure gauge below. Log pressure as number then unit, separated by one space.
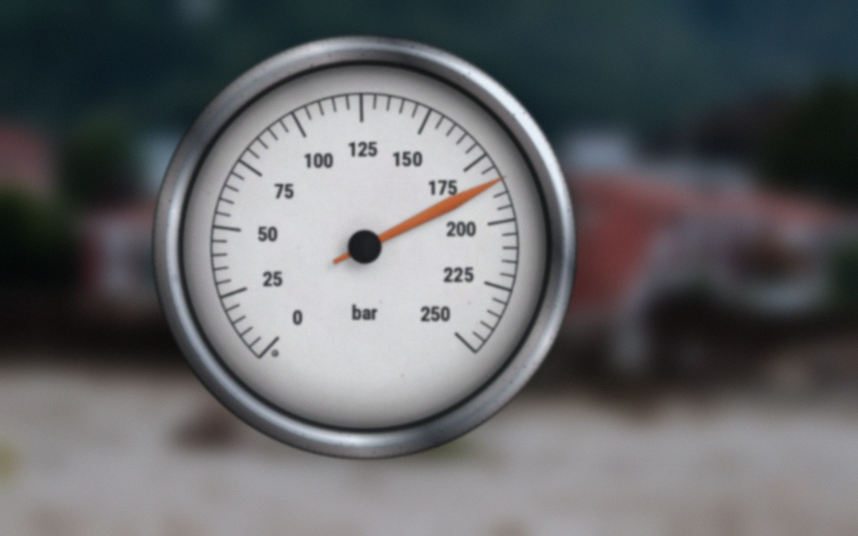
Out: 185 bar
